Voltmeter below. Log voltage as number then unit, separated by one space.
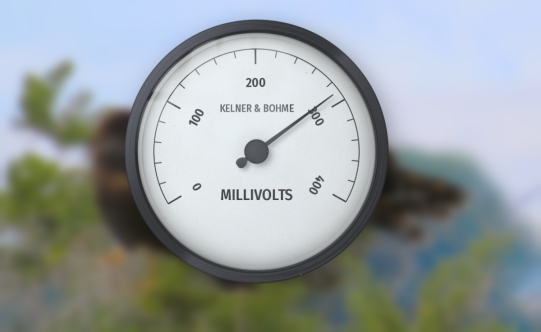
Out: 290 mV
